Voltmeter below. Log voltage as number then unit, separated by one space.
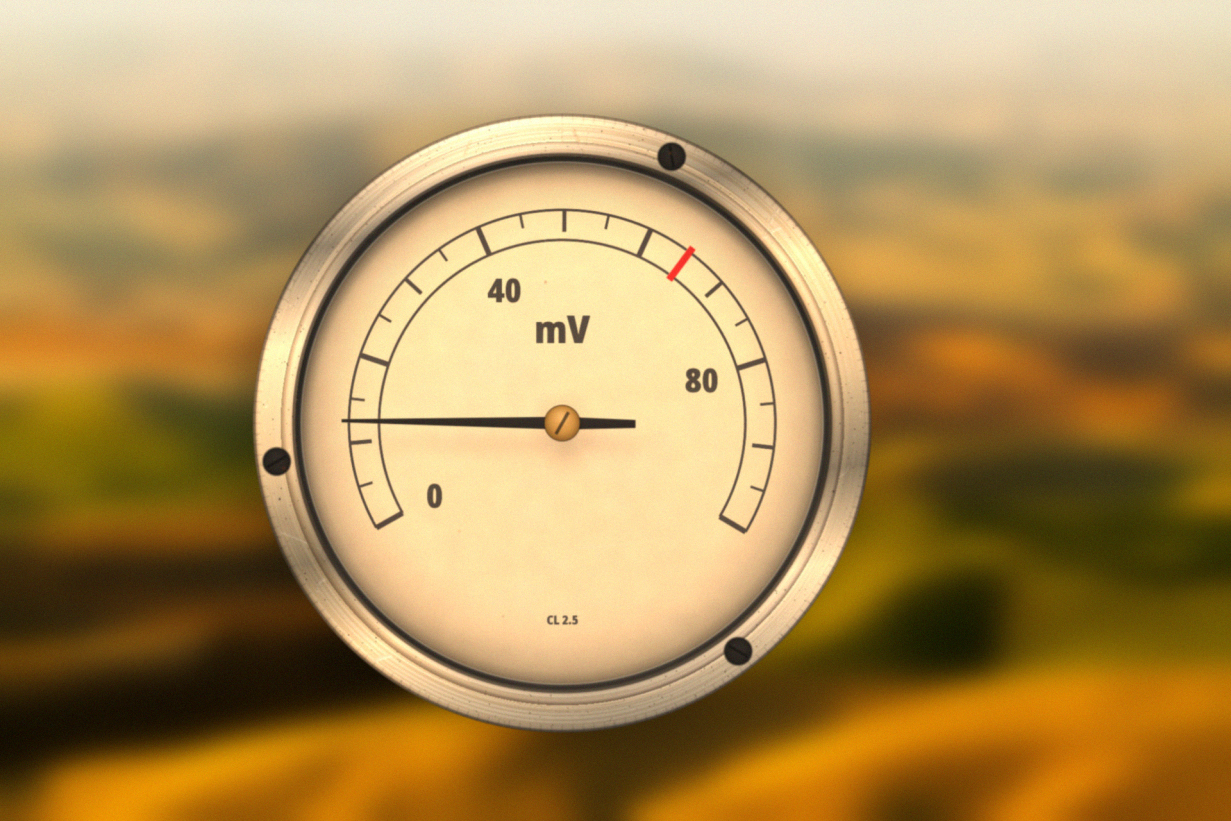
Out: 12.5 mV
